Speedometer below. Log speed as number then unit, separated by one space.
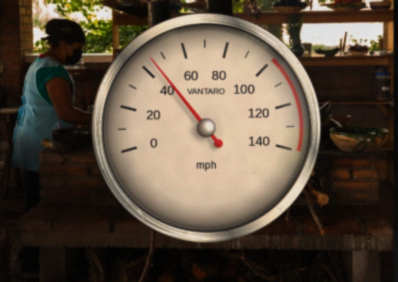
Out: 45 mph
